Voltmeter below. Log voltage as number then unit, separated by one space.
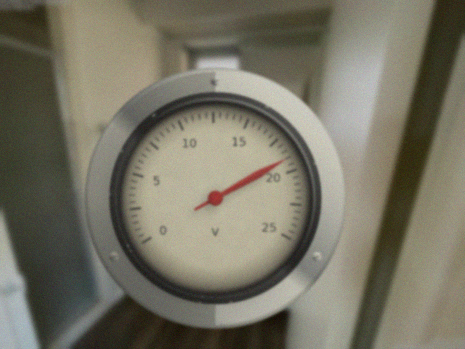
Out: 19 V
